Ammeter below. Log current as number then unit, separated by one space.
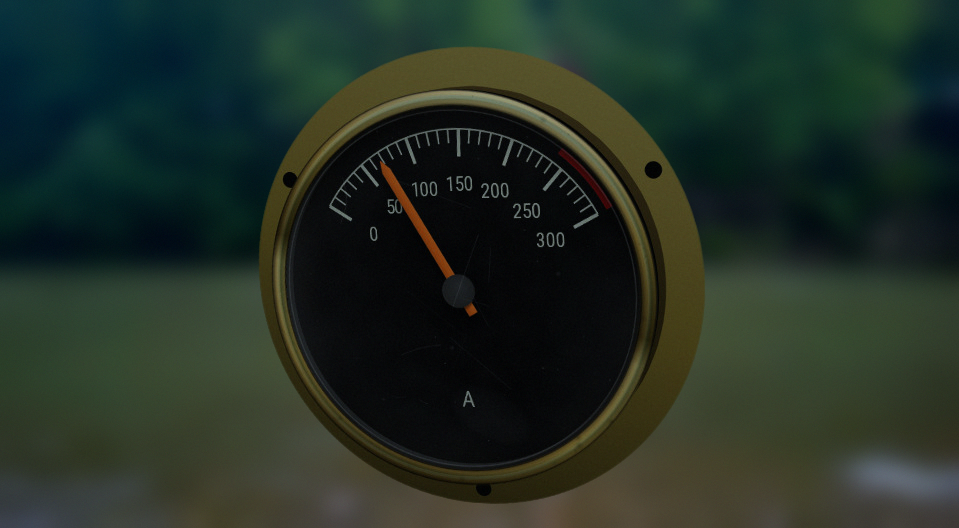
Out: 70 A
